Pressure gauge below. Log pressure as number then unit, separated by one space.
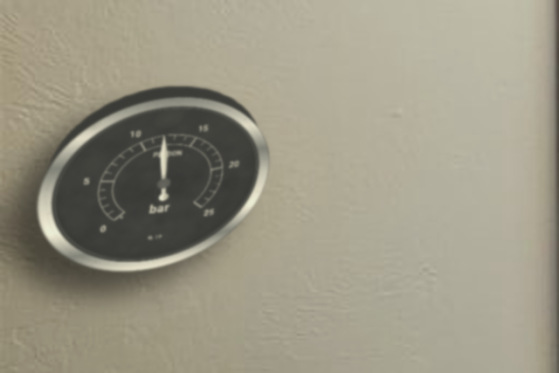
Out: 12 bar
